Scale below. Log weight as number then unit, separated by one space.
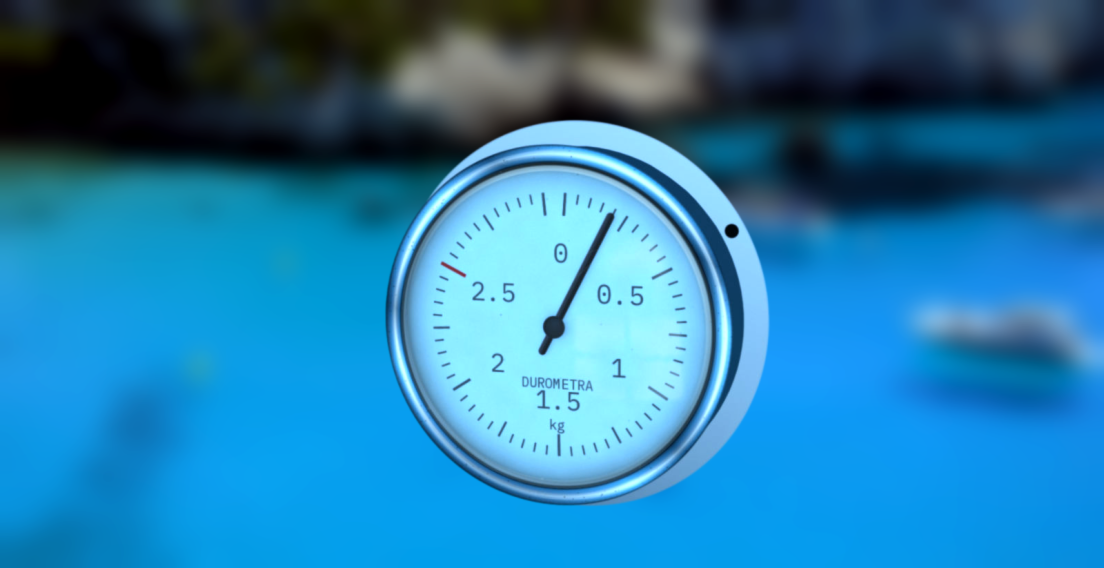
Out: 0.2 kg
